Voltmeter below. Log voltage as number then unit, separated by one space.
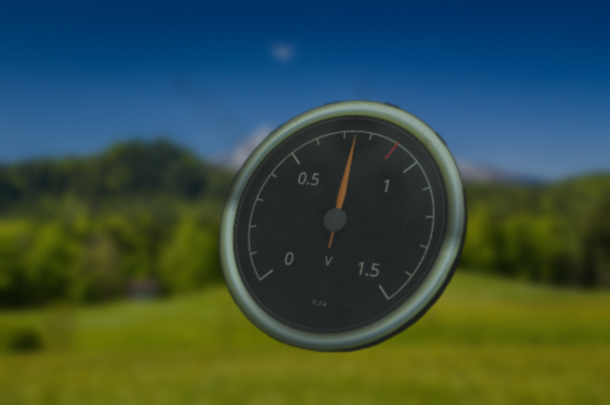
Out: 0.75 V
